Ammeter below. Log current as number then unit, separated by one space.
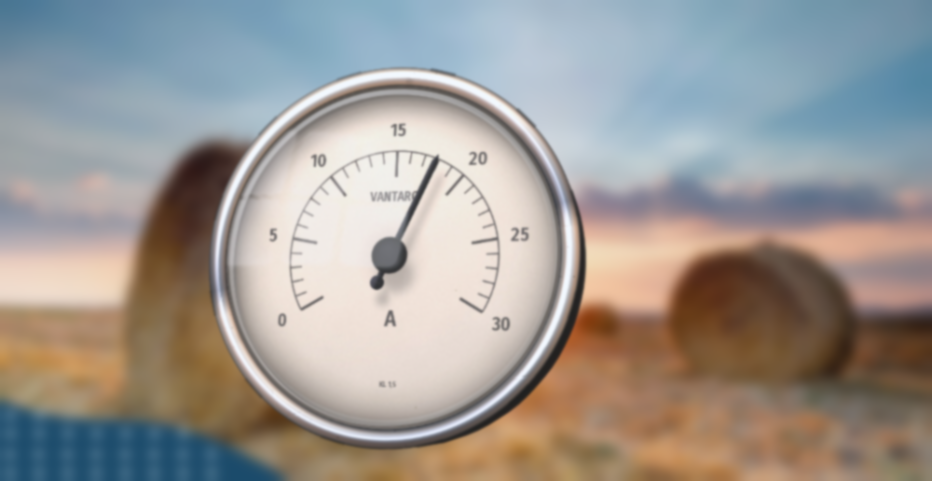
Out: 18 A
